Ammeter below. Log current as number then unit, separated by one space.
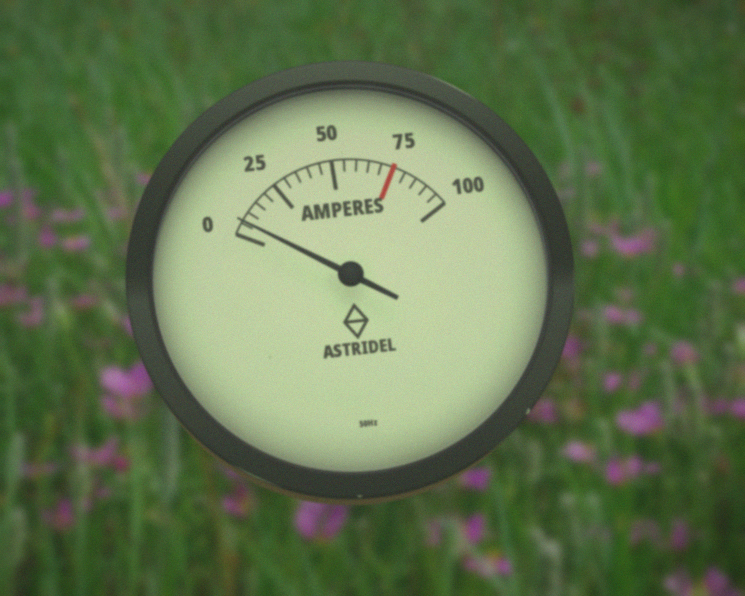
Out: 5 A
